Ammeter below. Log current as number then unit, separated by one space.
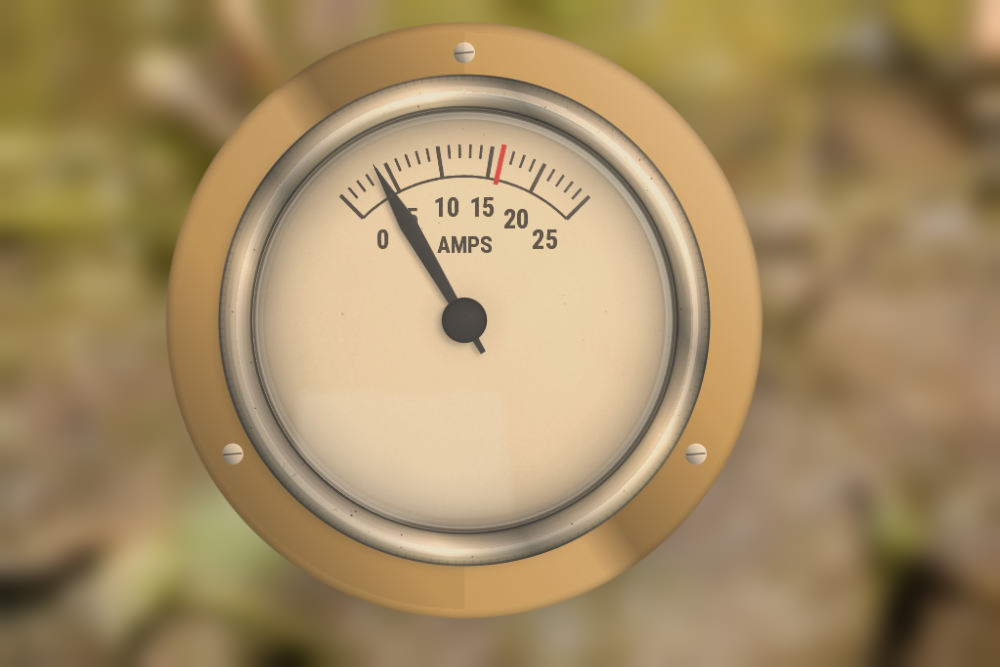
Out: 4 A
